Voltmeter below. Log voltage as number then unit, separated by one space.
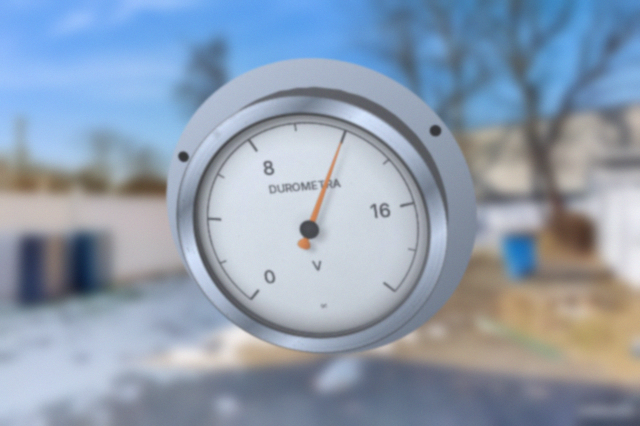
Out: 12 V
